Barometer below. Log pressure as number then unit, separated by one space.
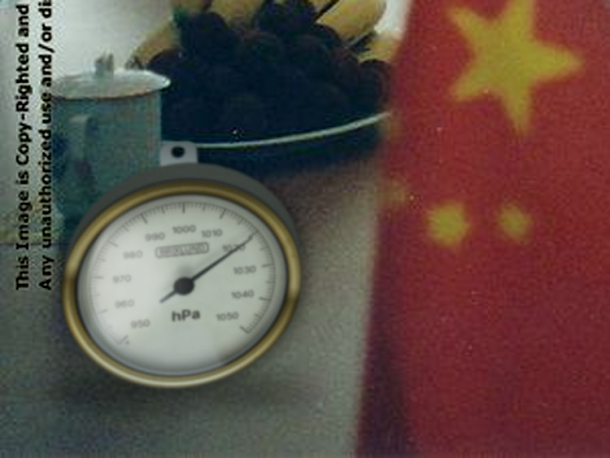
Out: 1020 hPa
